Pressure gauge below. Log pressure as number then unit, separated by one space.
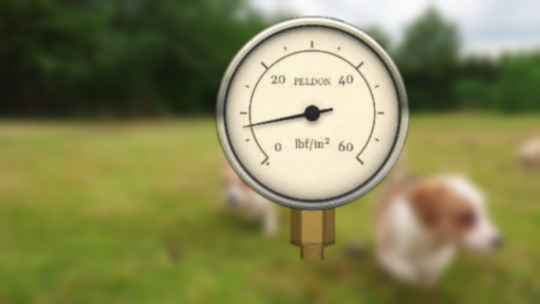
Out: 7.5 psi
